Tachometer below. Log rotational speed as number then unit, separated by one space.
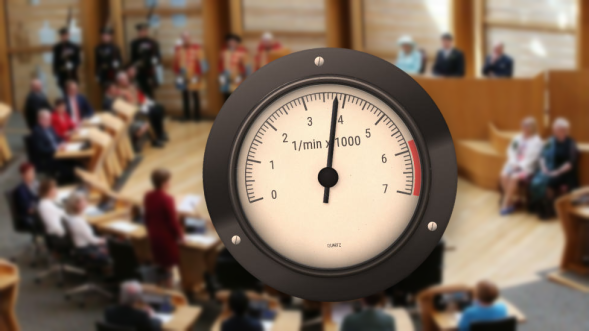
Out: 3800 rpm
